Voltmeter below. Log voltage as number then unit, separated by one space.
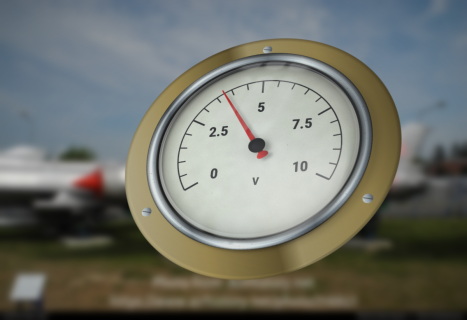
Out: 3.75 V
